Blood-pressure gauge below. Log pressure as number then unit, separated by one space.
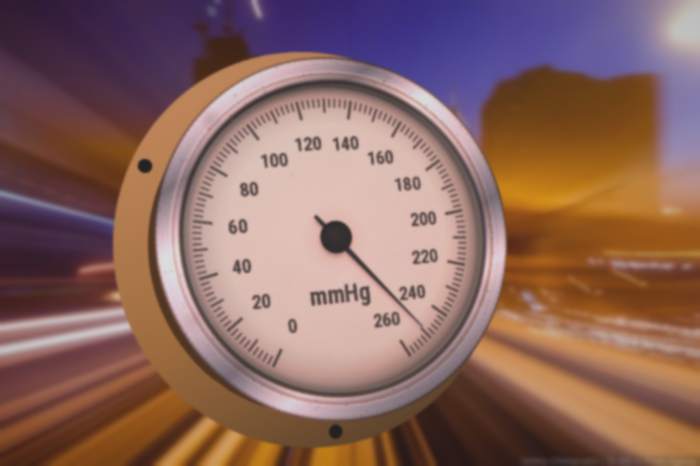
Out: 250 mmHg
